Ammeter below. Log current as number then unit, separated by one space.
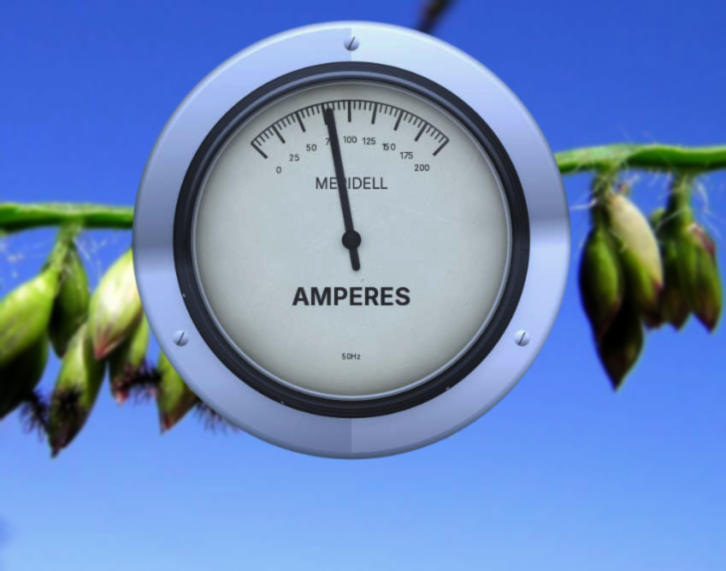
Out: 80 A
